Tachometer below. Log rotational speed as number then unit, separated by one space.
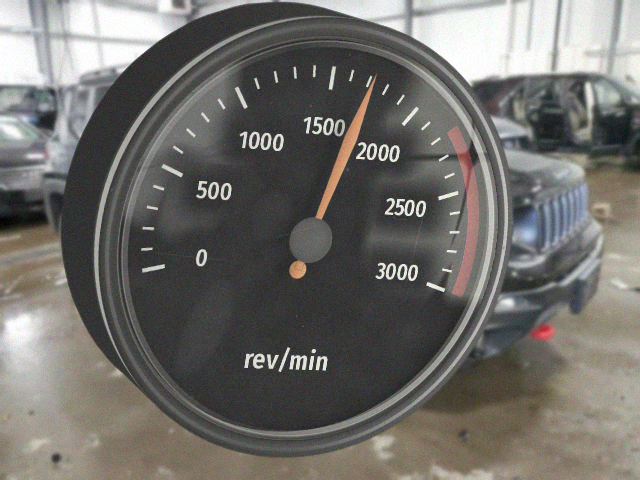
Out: 1700 rpm
